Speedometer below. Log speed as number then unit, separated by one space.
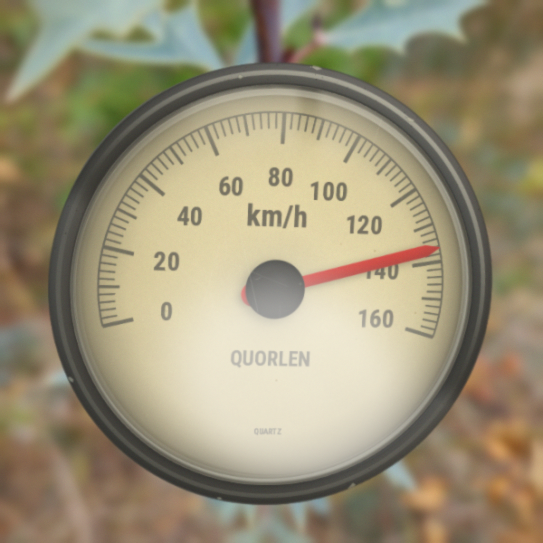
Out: 136 km/h
